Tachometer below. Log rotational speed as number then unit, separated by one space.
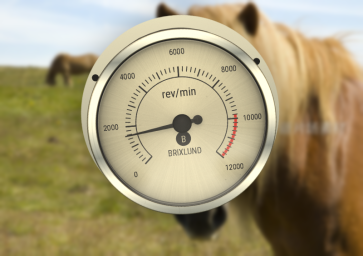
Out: 1600 rpm
